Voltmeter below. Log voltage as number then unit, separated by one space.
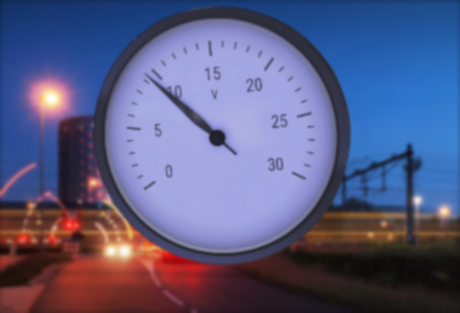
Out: 9.5 V
